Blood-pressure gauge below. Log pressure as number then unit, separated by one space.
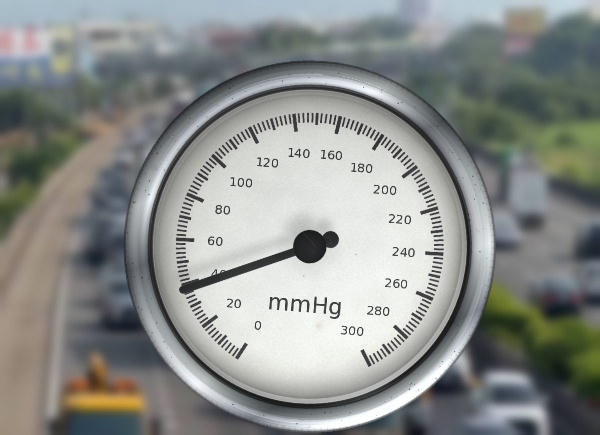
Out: 38 mmHg
